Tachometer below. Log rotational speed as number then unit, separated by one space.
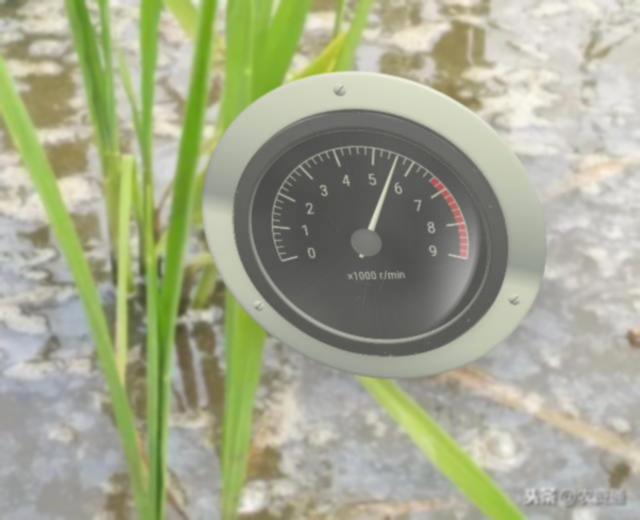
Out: 5600 rpm
